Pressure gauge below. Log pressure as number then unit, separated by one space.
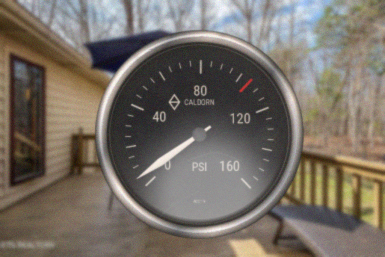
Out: 5 psi
